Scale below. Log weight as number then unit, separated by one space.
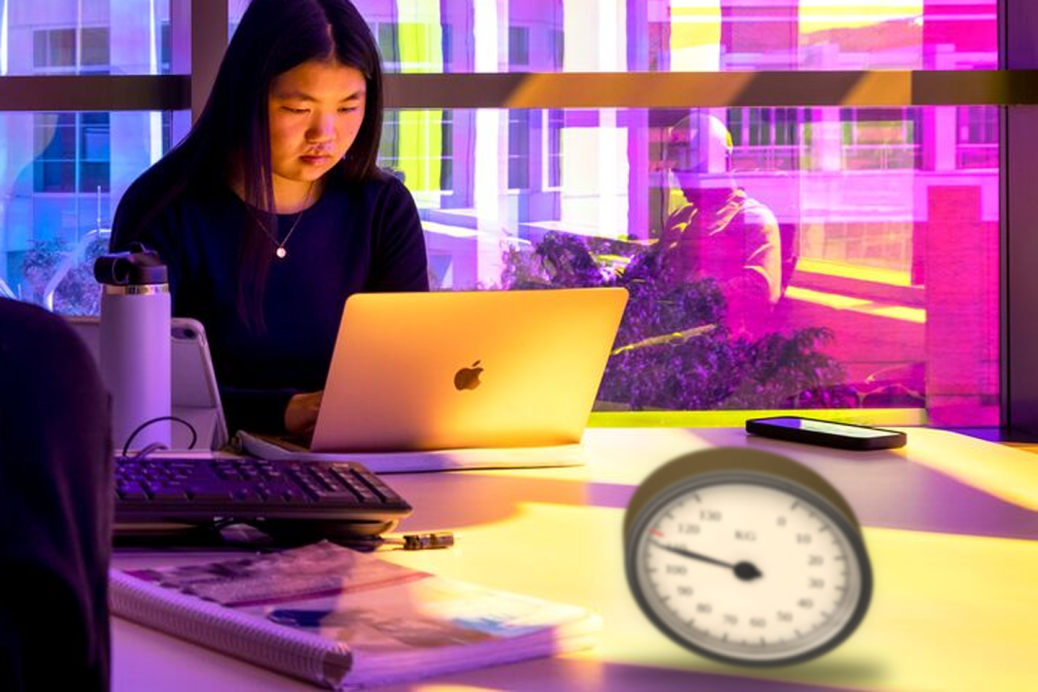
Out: 110 kg
